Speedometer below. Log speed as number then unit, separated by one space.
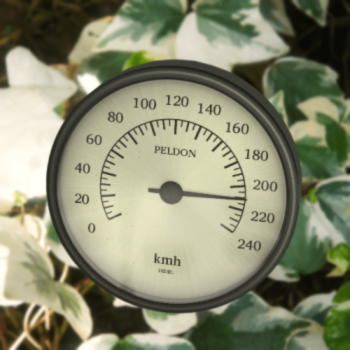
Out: 210 km/h
